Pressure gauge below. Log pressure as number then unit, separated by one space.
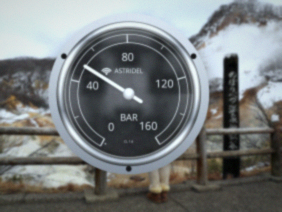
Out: 50 bar
